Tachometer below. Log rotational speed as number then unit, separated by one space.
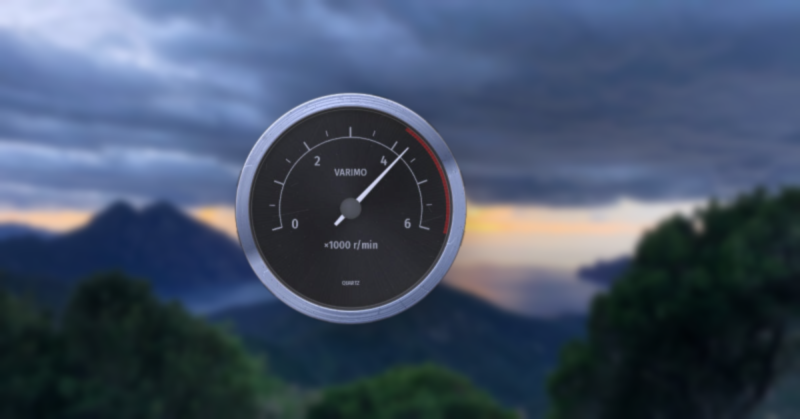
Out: 4250 rpm
